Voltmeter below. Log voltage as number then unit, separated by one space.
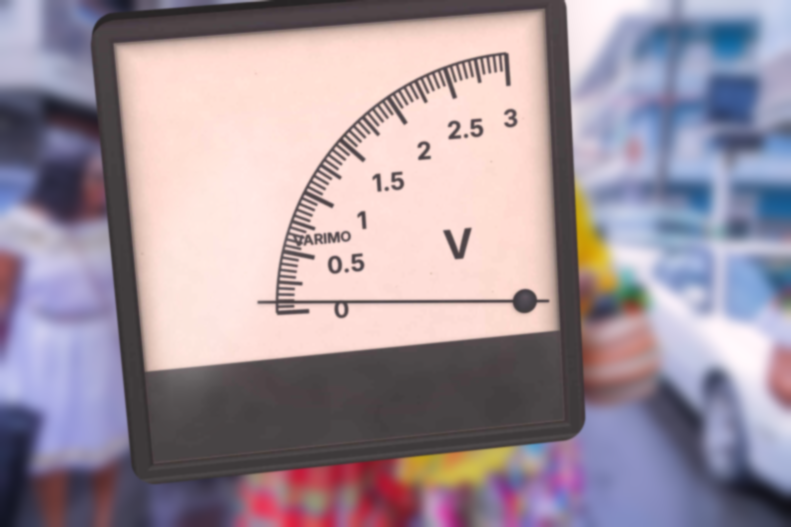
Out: 0.1 V
